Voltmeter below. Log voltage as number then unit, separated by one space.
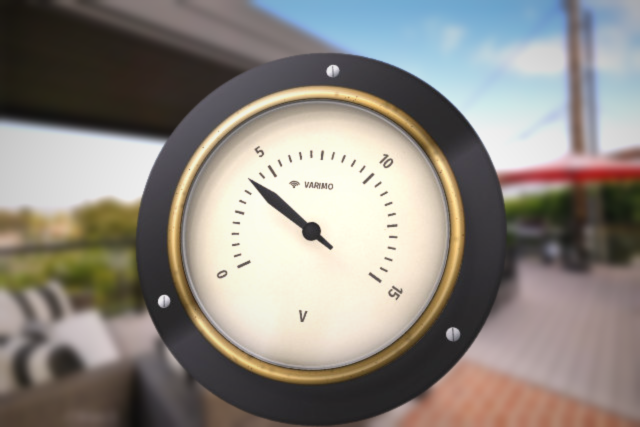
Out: 4 V
